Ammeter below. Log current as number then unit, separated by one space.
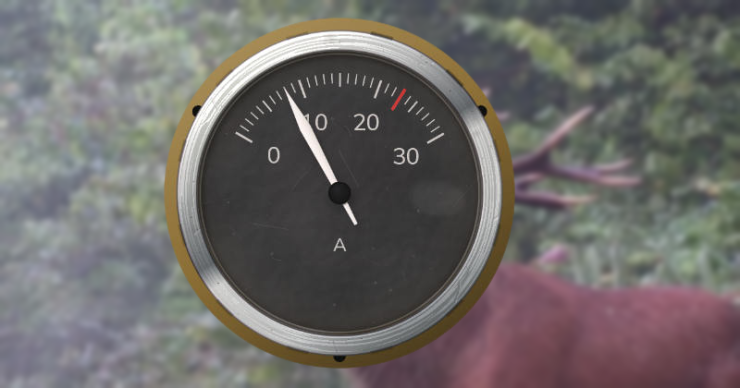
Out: 8 A
